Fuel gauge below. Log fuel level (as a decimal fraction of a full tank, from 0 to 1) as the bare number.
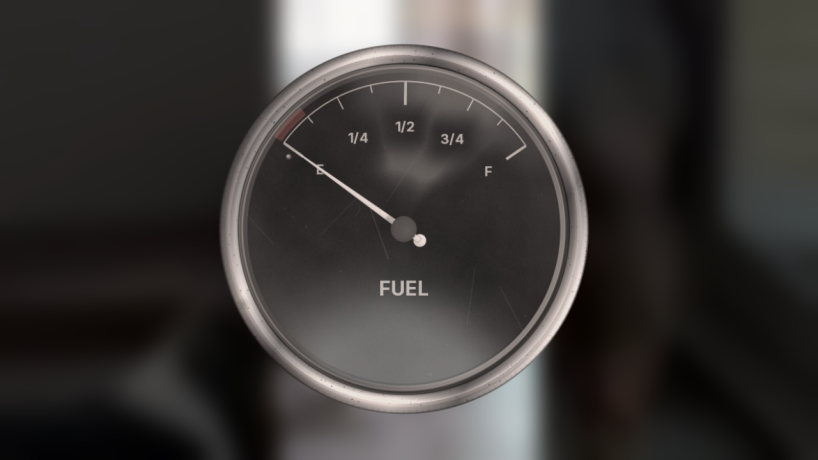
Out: 0
